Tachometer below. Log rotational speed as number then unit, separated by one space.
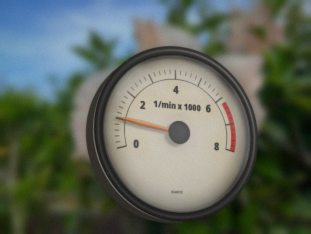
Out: 1000 rpm
